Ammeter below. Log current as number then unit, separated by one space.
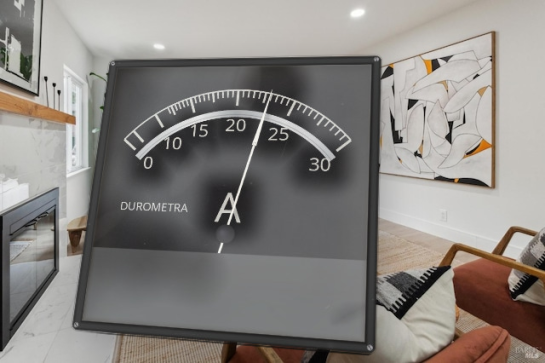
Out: 23 A
